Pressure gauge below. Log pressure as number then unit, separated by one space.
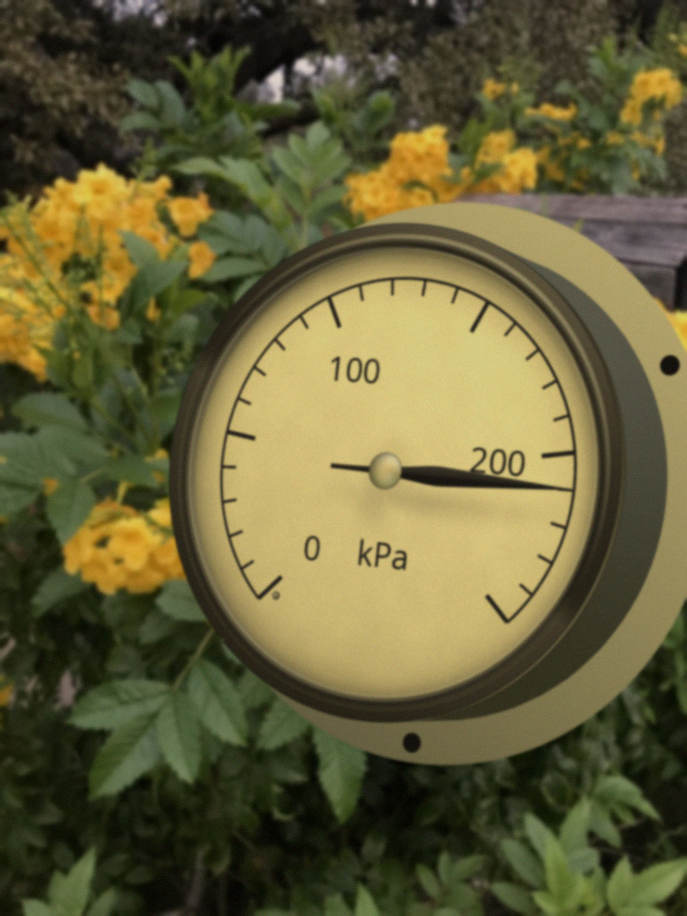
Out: 210 kPa
